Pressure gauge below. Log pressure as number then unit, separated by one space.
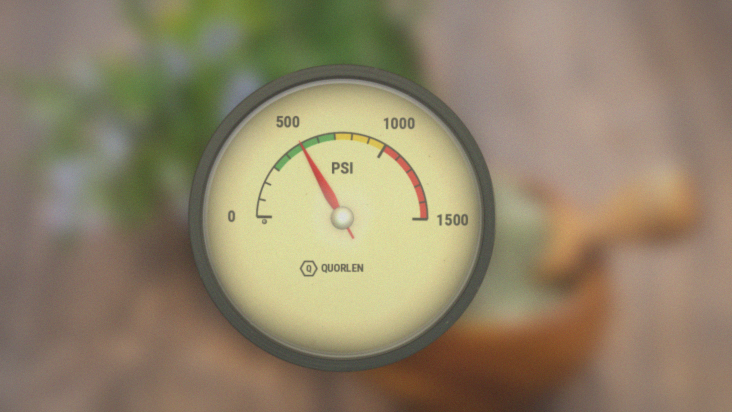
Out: 500 psi
